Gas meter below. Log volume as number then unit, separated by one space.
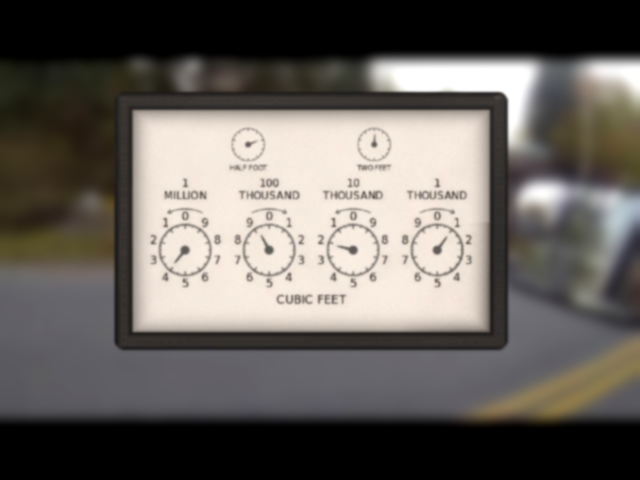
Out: 392100 ft³
